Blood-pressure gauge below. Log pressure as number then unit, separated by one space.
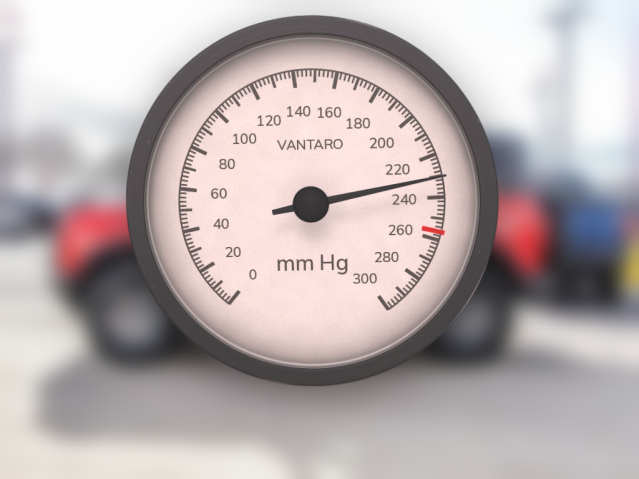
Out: 230 mmHg
